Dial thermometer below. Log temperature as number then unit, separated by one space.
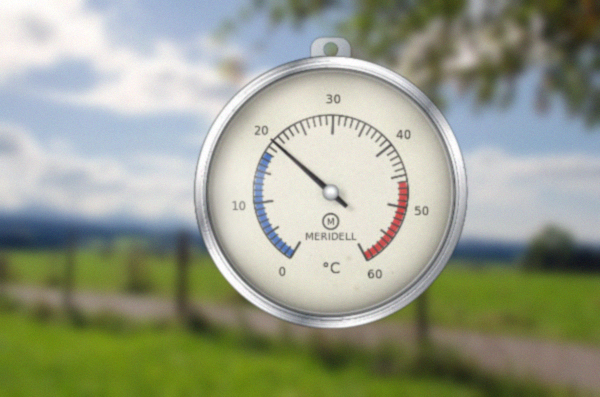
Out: 20 °C
